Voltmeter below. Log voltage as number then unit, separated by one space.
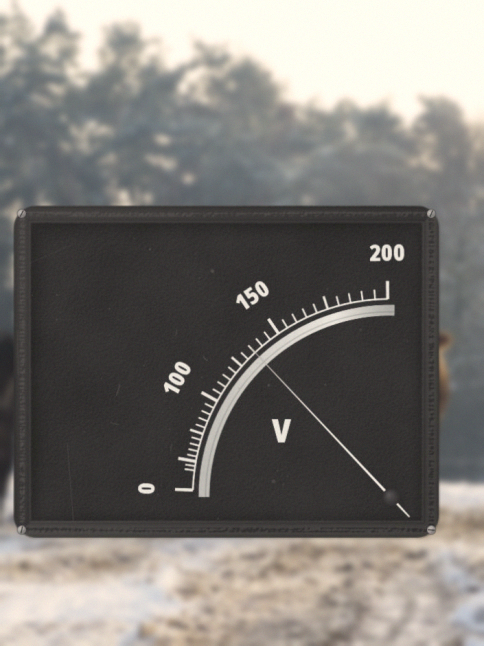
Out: 135 V
